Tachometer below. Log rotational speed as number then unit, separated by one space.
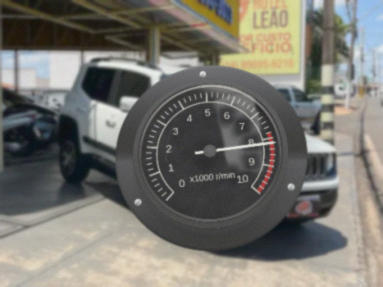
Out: 8200 rpm
